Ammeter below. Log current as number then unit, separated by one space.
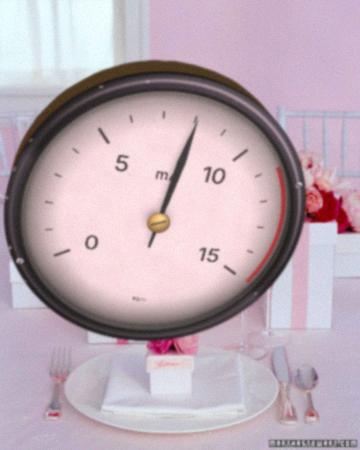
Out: 8 mA
